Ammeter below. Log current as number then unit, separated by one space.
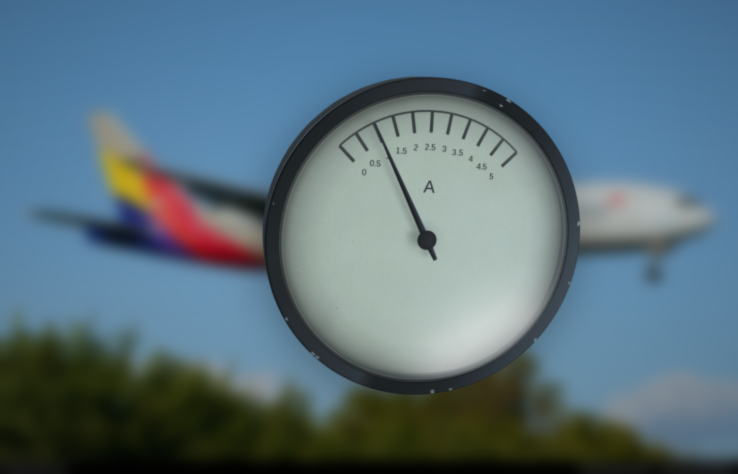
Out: 1 A
